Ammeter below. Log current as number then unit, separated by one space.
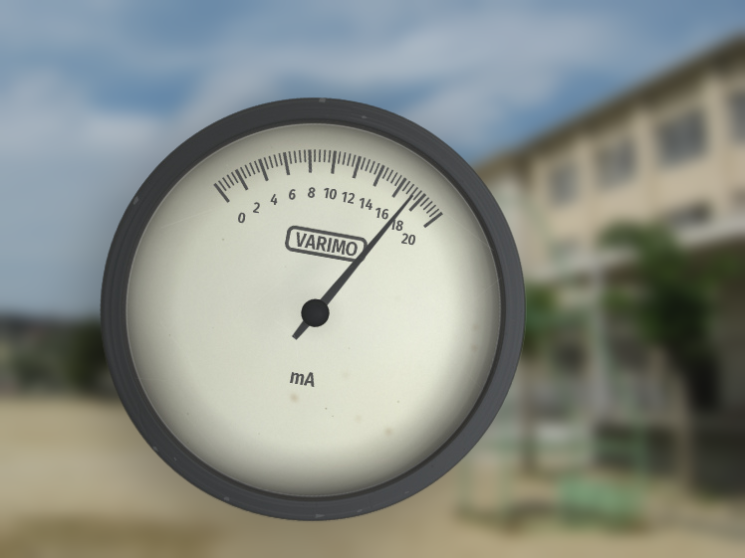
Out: 17.2 mA
